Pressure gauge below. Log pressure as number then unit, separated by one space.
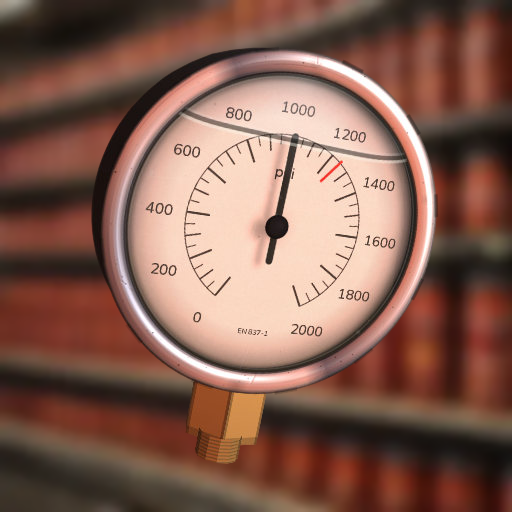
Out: 1000 psi
